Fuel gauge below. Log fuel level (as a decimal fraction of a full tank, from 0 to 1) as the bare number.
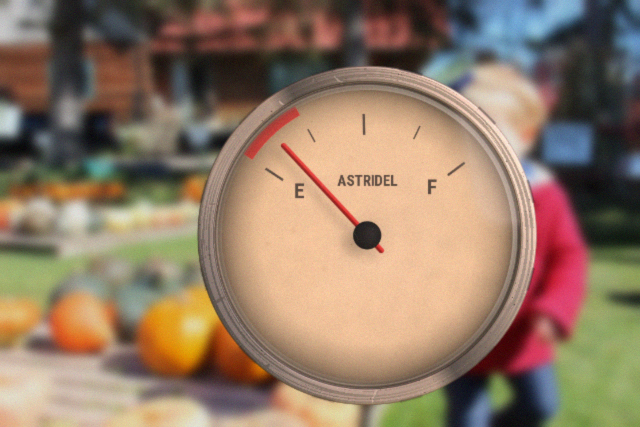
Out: 0.125
